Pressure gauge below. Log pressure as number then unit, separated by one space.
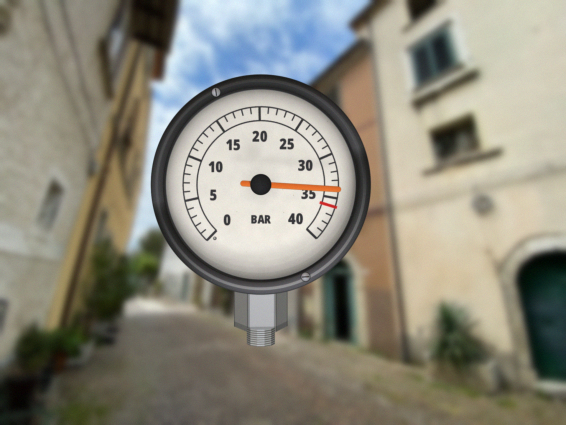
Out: 34 bar
